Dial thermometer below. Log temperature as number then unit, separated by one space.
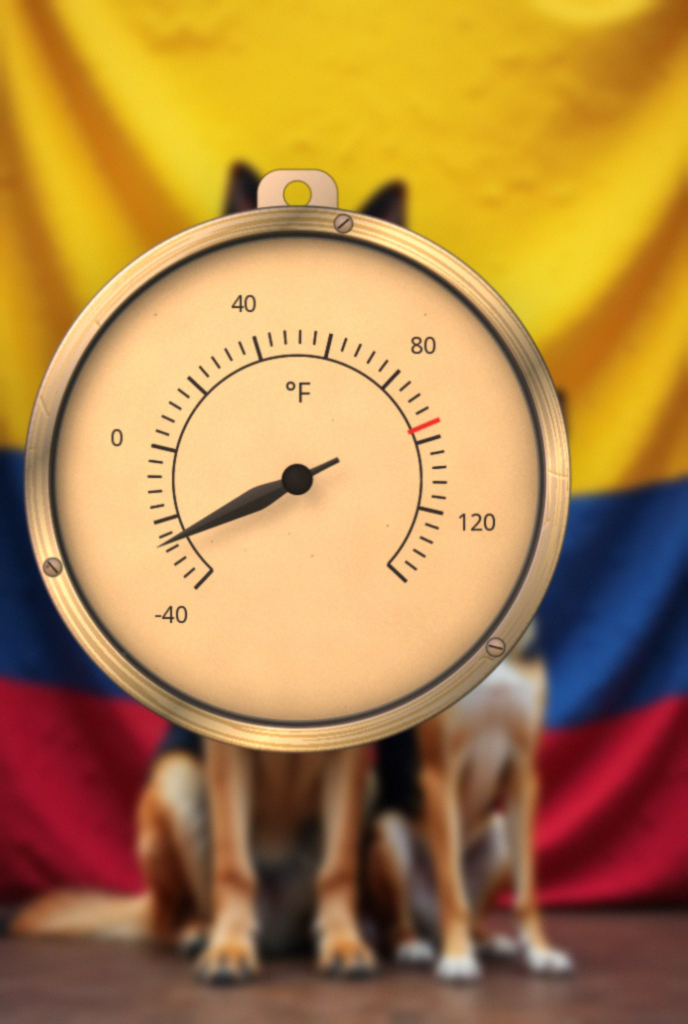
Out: -26 °F
